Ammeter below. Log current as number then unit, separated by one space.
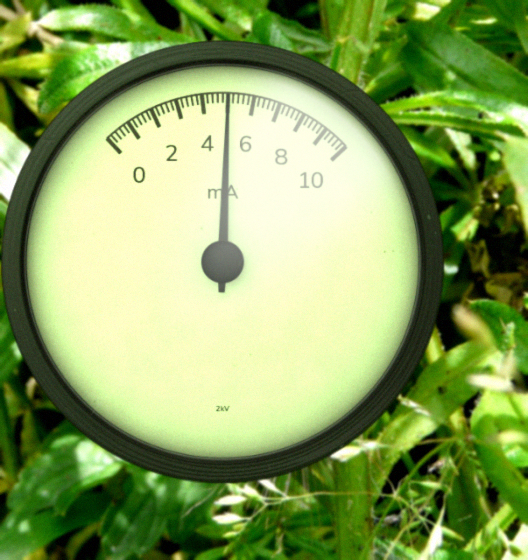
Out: 5 mA
